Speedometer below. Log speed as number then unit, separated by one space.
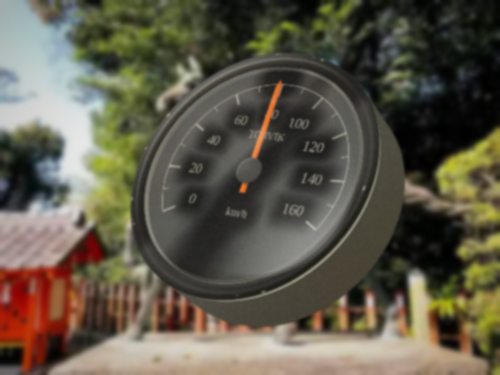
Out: 80 km/h
